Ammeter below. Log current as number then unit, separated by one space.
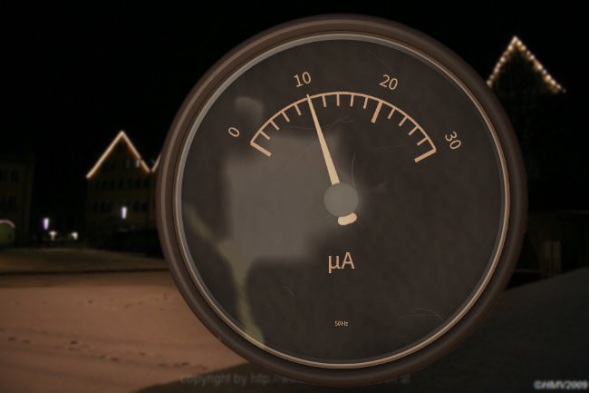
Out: 10 µA
